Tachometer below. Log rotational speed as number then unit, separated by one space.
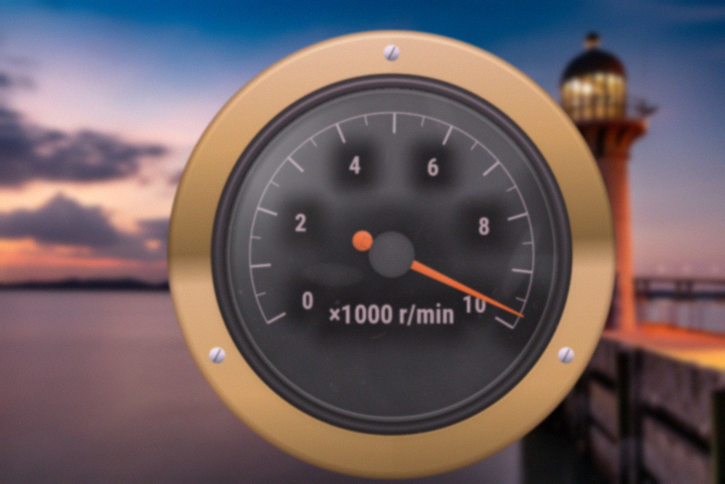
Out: 9750 rpm
